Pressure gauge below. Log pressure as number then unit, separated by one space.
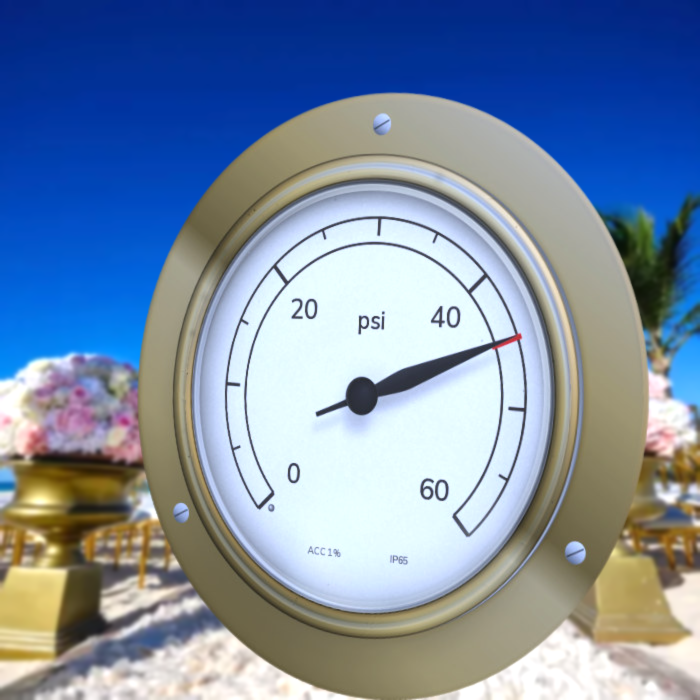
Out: 45 psi
